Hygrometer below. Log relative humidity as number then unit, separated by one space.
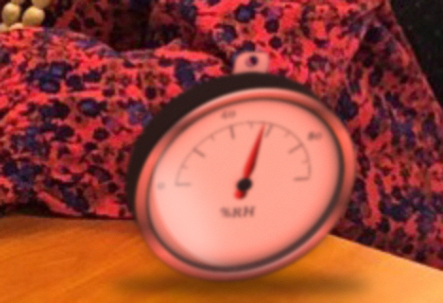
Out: 55 %
